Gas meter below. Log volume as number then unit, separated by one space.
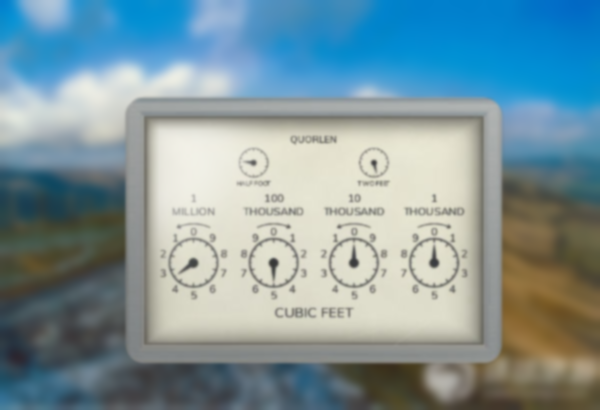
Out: 350000 ft³
